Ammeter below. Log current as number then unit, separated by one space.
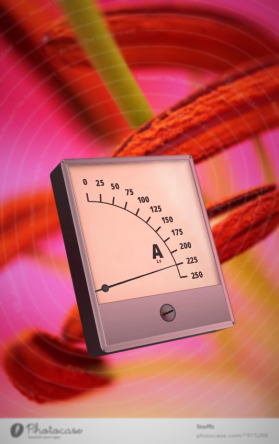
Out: 225 A
